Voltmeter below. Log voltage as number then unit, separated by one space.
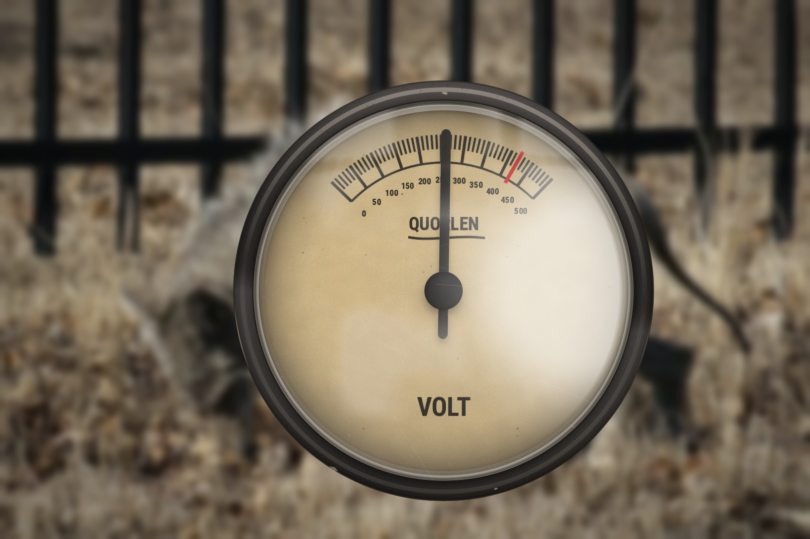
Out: 260 V
